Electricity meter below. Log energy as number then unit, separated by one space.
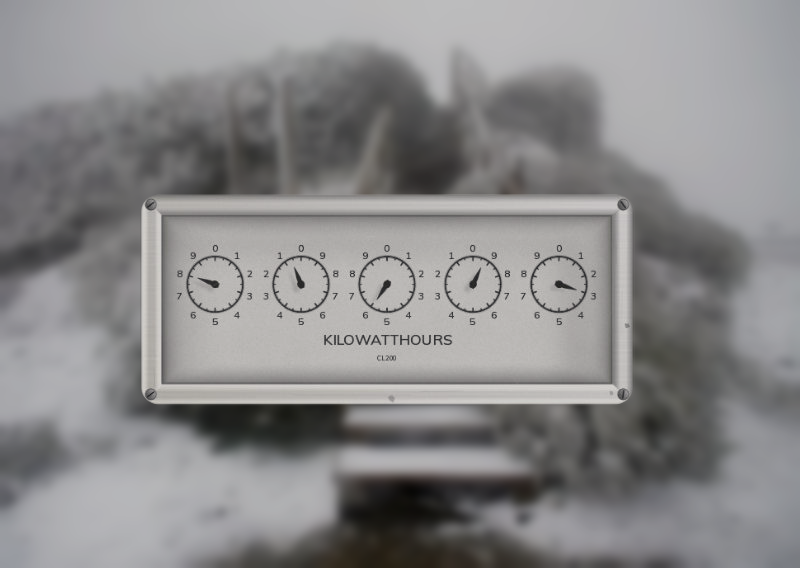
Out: 80593 kWh
